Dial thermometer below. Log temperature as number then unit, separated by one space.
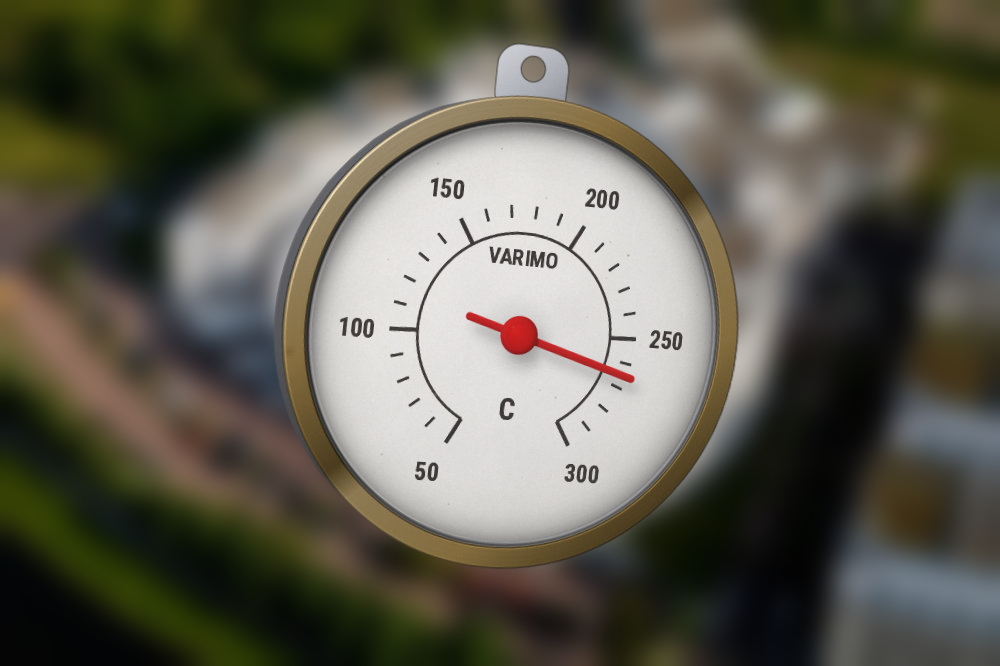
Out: 265 °C
